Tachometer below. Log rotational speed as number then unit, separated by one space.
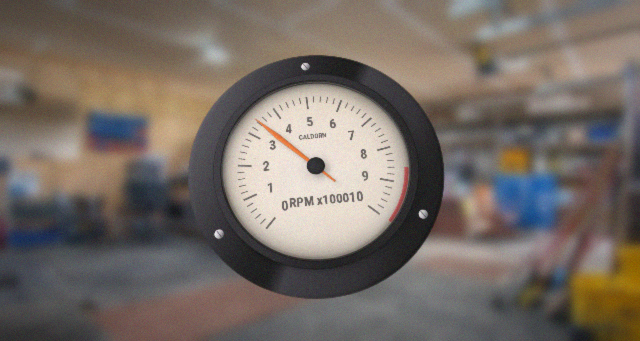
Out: 3400 rpm
